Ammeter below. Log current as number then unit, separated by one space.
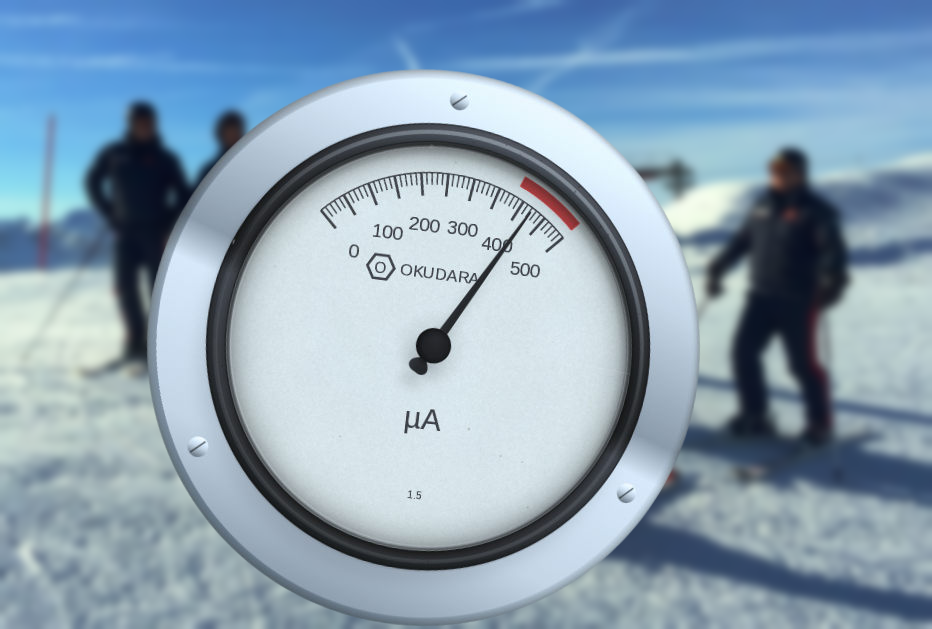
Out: 420 µA
